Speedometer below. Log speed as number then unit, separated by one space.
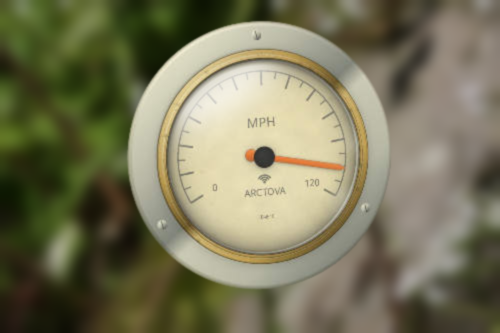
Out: 110 mph
